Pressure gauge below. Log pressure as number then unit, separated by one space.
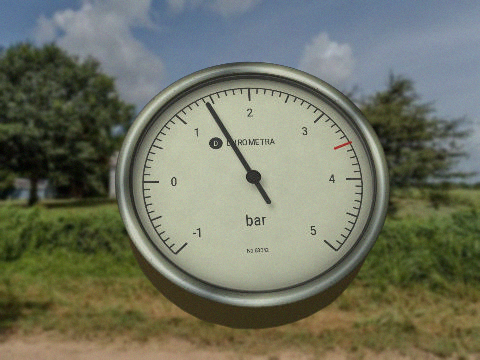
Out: 1.4 bar
